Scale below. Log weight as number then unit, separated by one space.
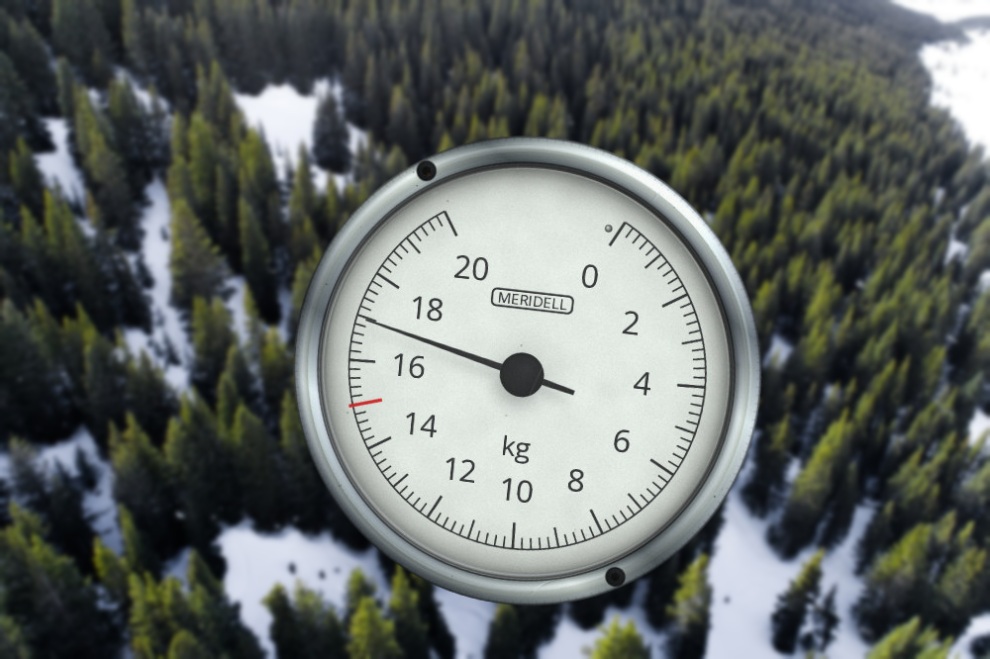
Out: 17 kg
